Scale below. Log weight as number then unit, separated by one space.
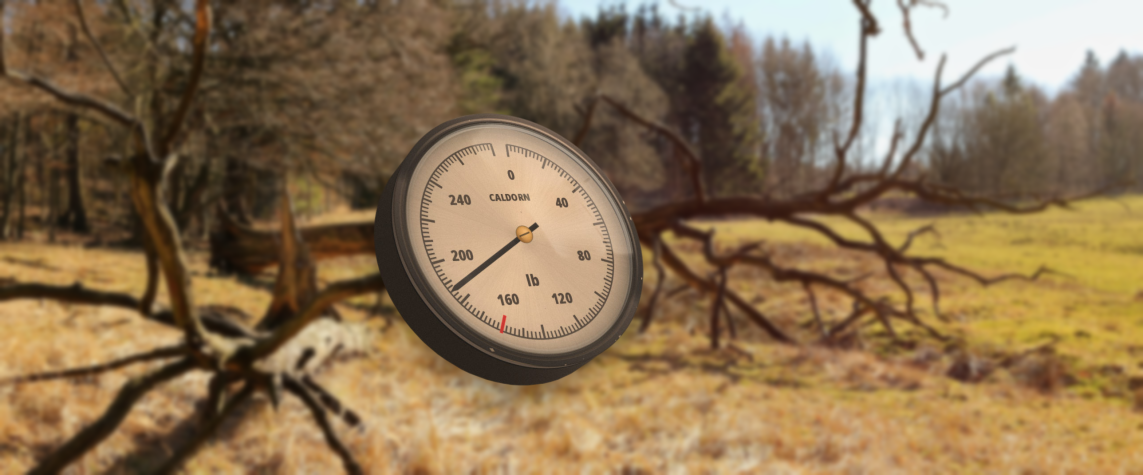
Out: 186 lb
